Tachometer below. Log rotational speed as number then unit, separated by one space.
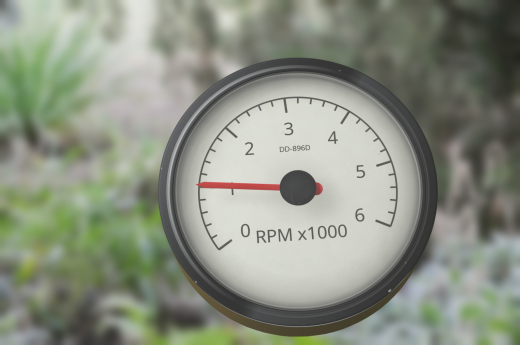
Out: 1000 rpm
